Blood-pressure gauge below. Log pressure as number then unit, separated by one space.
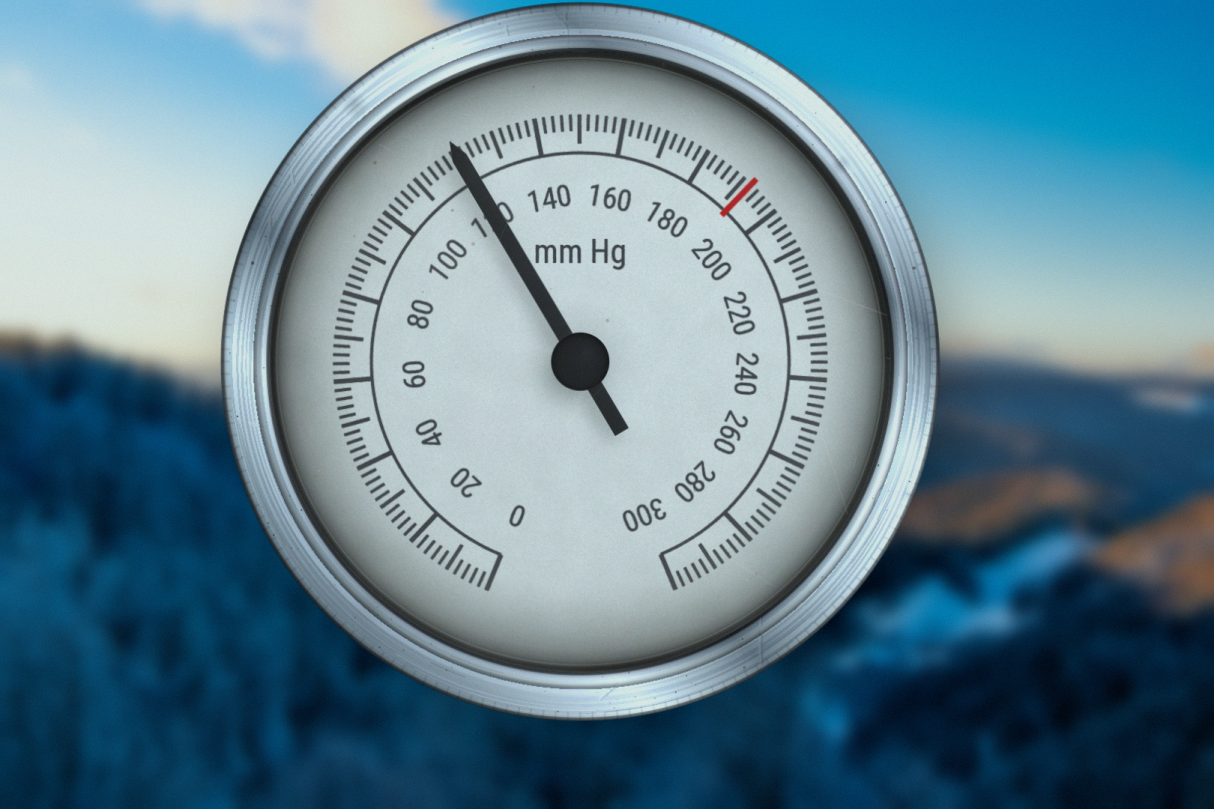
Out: 121 mmHg
